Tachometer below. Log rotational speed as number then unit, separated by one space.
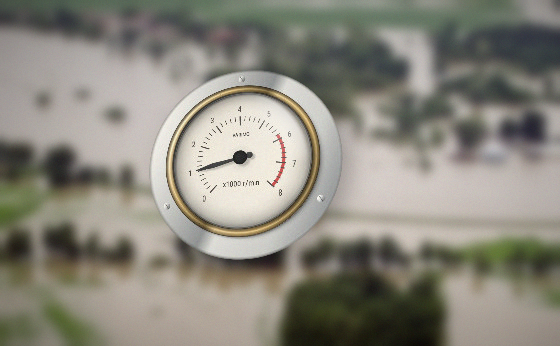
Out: 1000 rpm
